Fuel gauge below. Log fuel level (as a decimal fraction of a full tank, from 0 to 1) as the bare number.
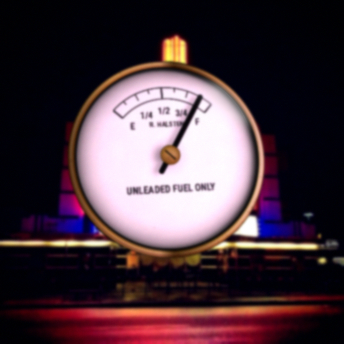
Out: 0.875
